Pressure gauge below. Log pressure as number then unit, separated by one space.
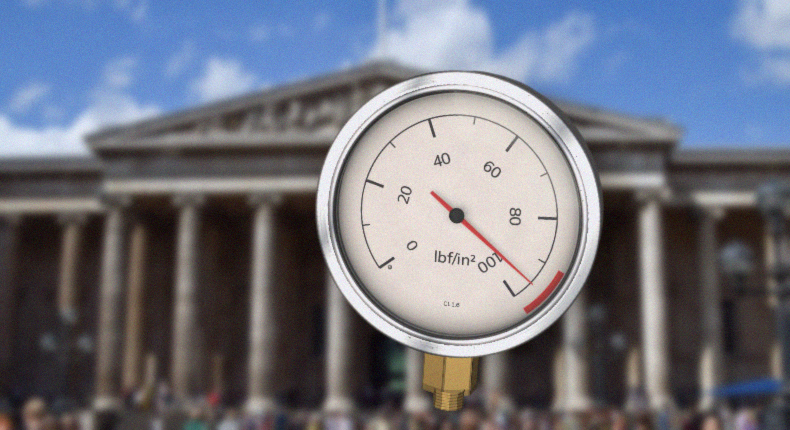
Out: 95 psi
